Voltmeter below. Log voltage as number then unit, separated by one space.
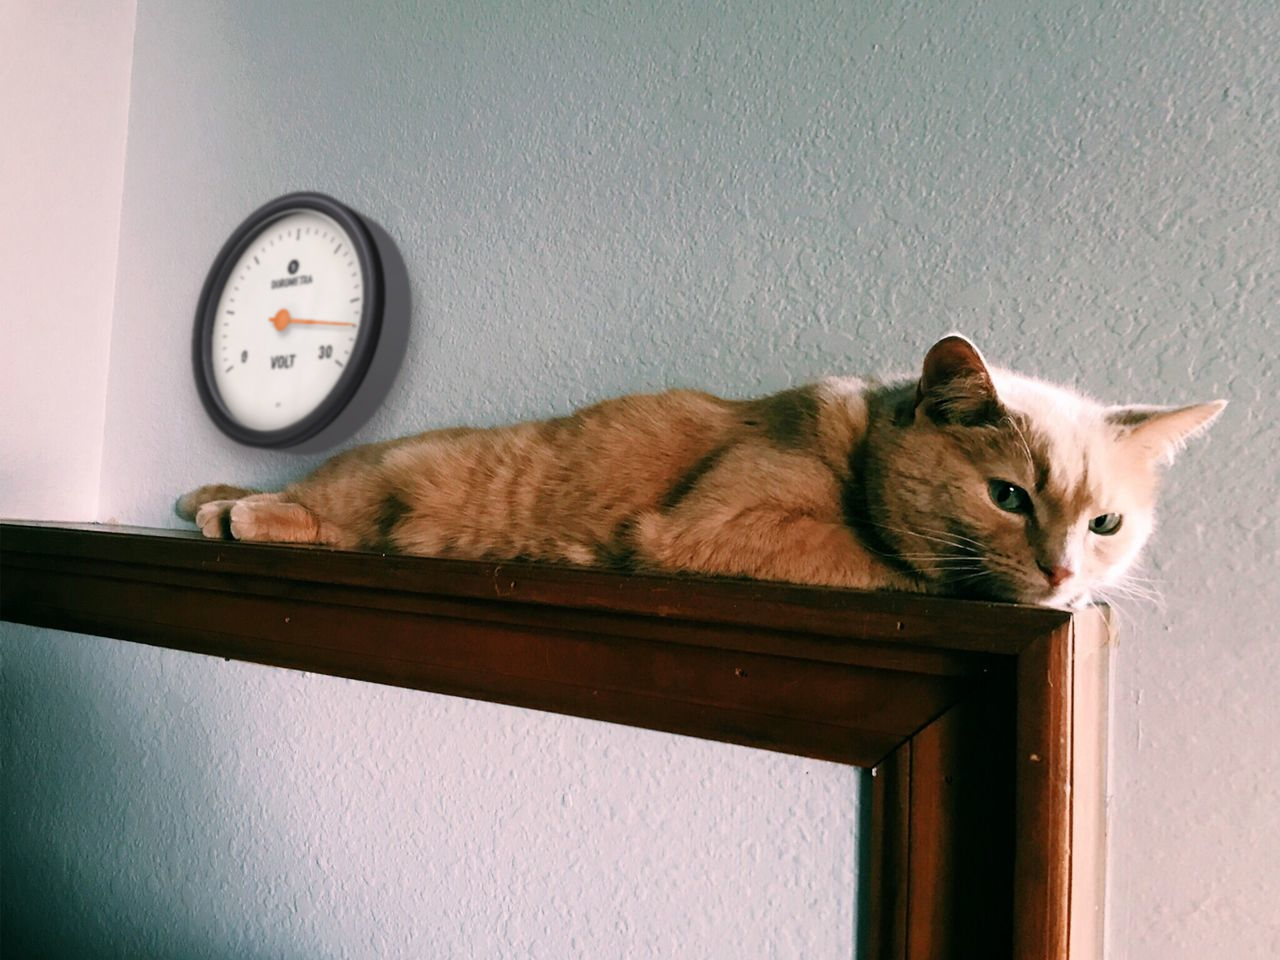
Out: 27 V
